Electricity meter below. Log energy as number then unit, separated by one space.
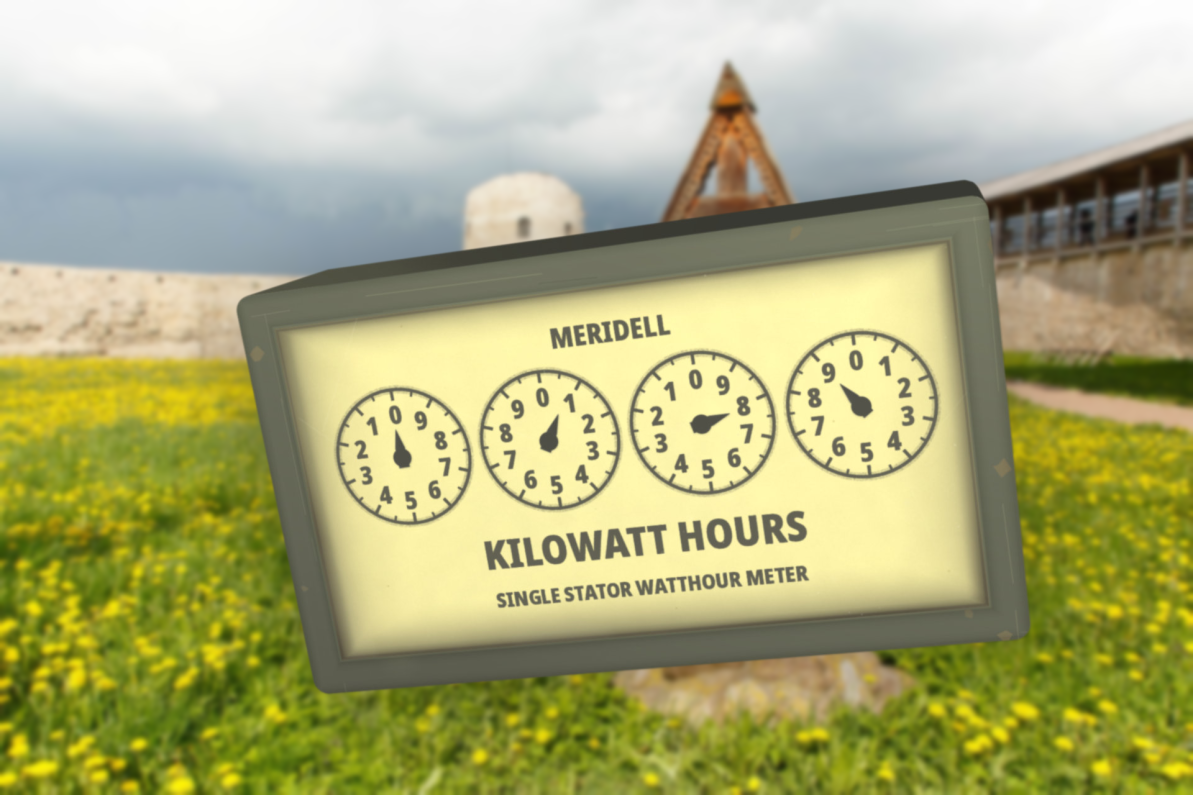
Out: 79 kWh
